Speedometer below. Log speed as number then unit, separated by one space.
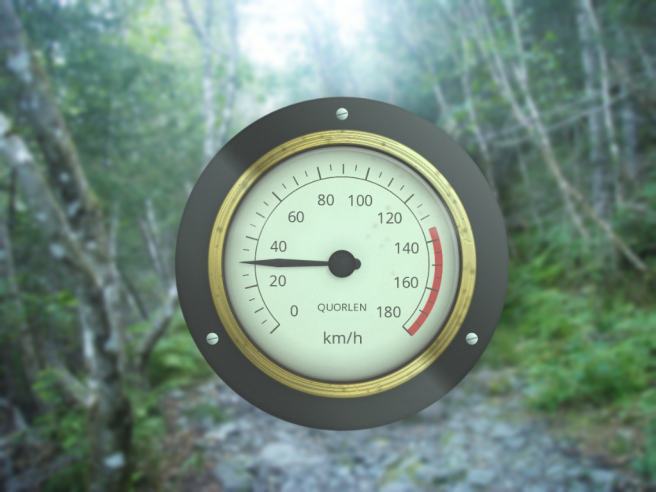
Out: 30 km/h
